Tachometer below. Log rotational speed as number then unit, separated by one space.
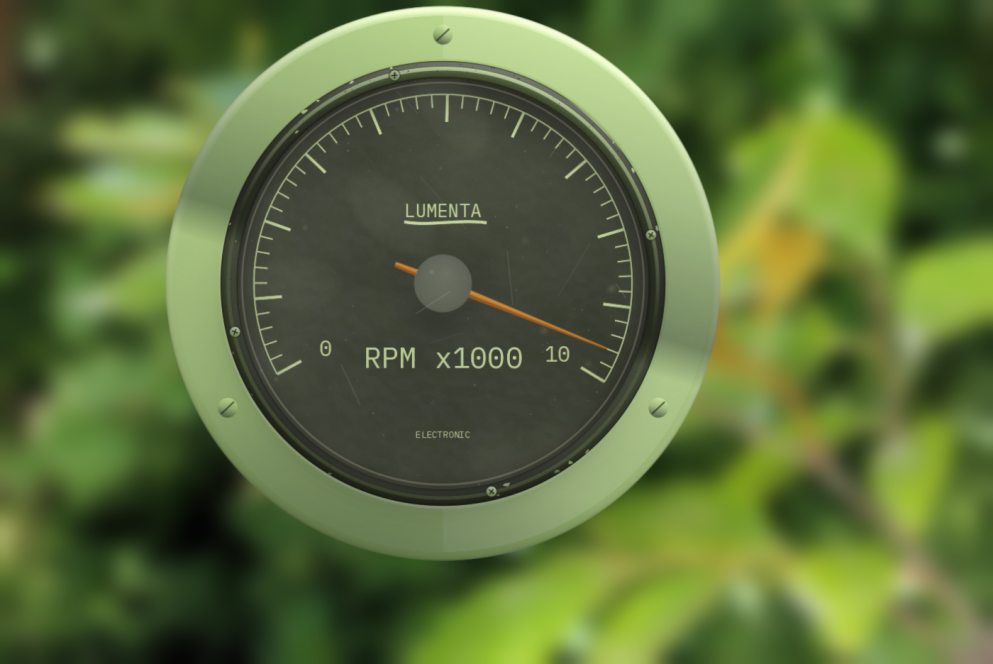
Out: 9600 rpm
